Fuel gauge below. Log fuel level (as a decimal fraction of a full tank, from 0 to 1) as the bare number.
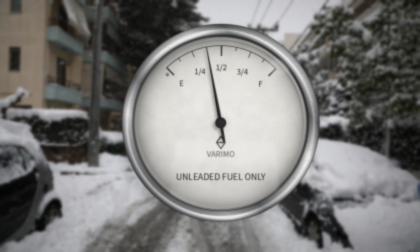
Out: 0.375
